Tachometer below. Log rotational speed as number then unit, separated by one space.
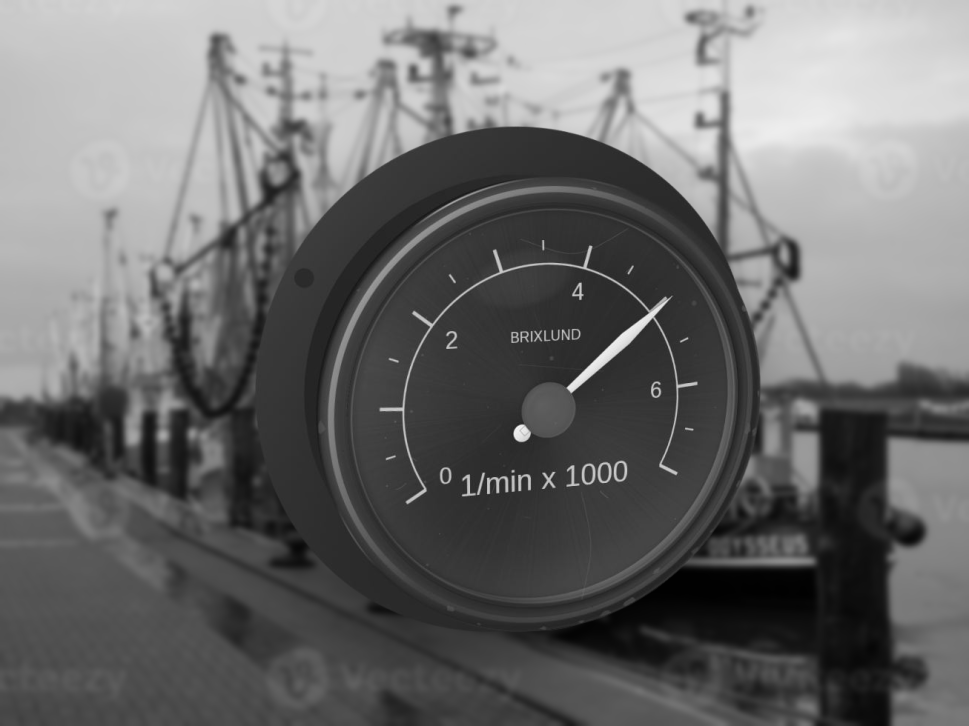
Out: 5000 rpm
